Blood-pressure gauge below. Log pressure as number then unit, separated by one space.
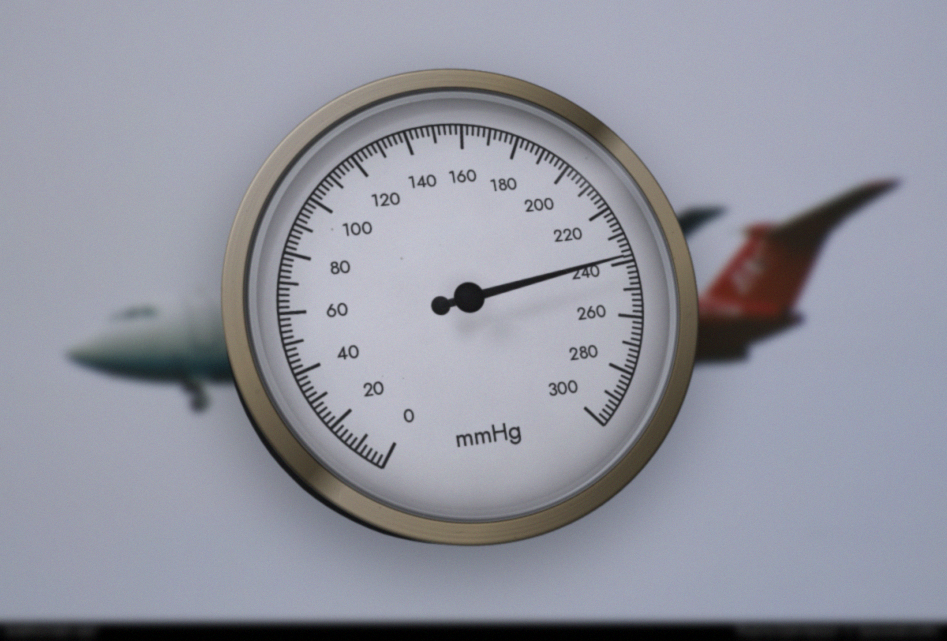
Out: 238 mmHg
